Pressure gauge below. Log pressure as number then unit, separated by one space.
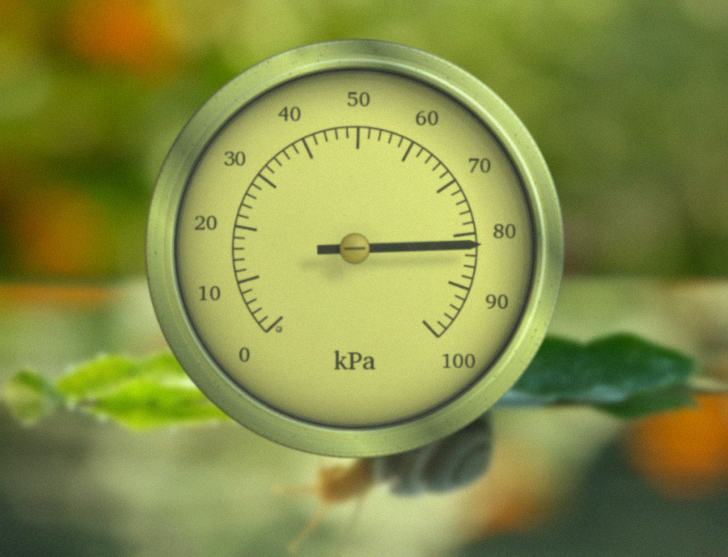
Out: 82 kPa
